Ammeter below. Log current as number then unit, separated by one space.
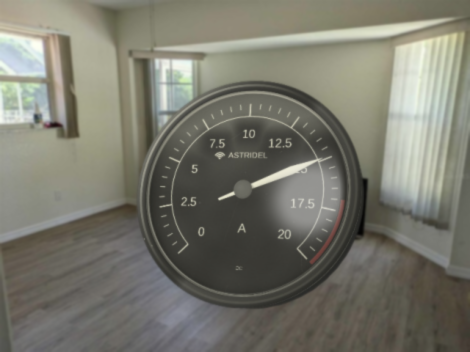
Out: 15 A
